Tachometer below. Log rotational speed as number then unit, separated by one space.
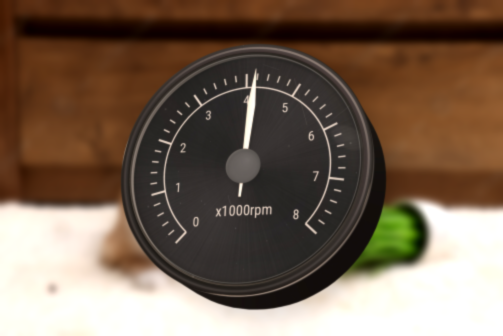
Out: 4200 rpm
